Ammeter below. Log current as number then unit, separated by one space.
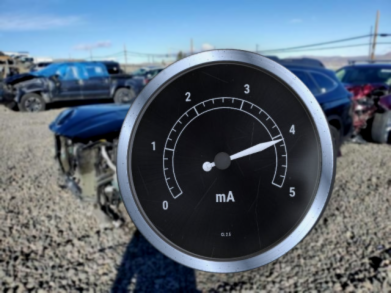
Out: 4.1 mA
